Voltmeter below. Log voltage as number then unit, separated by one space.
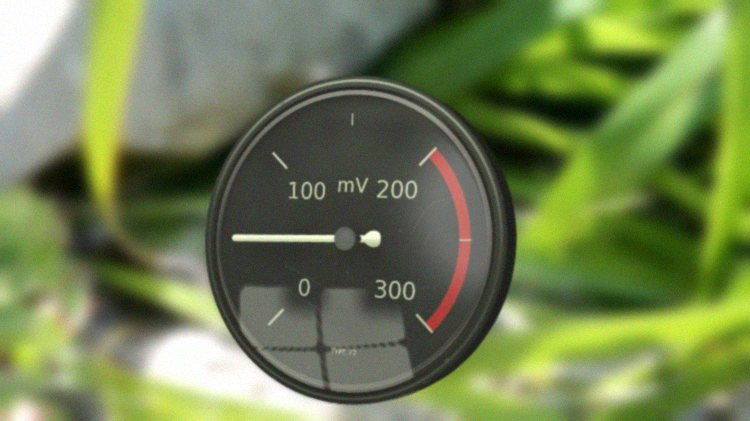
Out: 50 mV
